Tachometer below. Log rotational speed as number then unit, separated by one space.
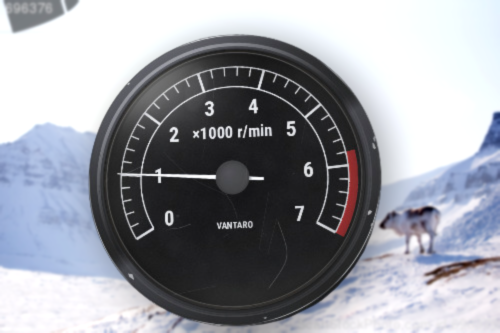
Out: 1000 rpm
